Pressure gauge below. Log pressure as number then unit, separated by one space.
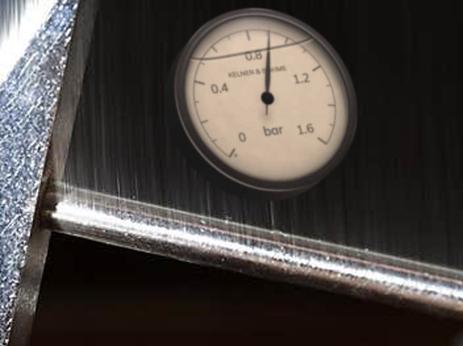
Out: 0.9 bar
